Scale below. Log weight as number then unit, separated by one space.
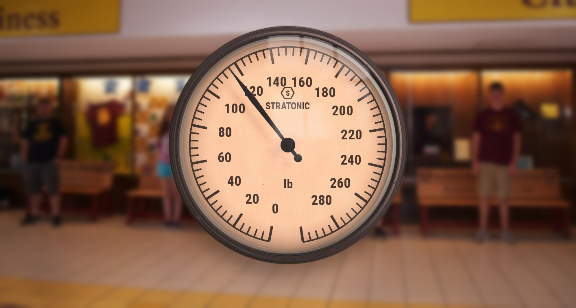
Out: 116 lb
